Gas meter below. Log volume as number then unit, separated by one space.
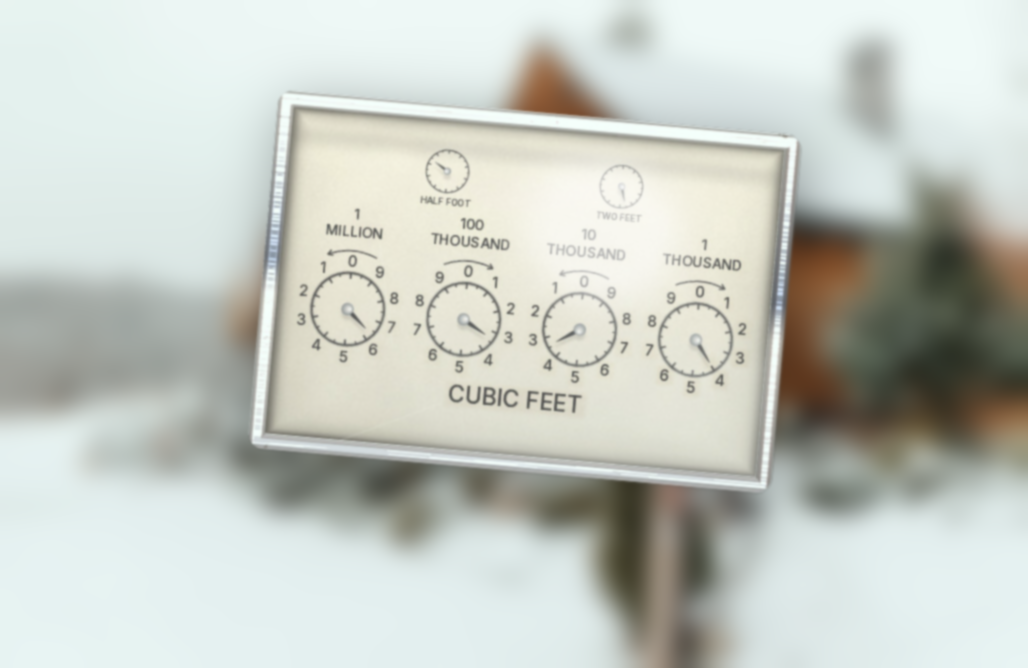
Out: 633400 ft³
